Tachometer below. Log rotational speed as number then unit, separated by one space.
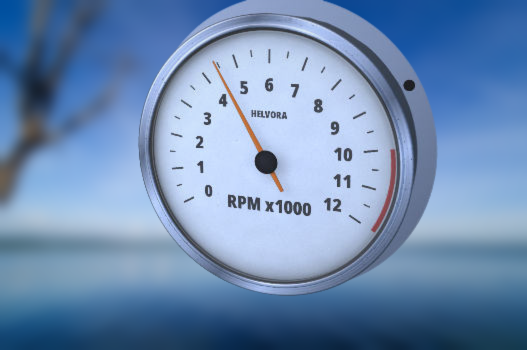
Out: 4500 rpm
